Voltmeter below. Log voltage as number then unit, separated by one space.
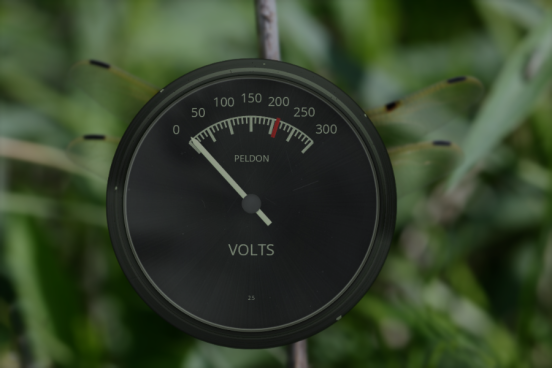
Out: 10 V
